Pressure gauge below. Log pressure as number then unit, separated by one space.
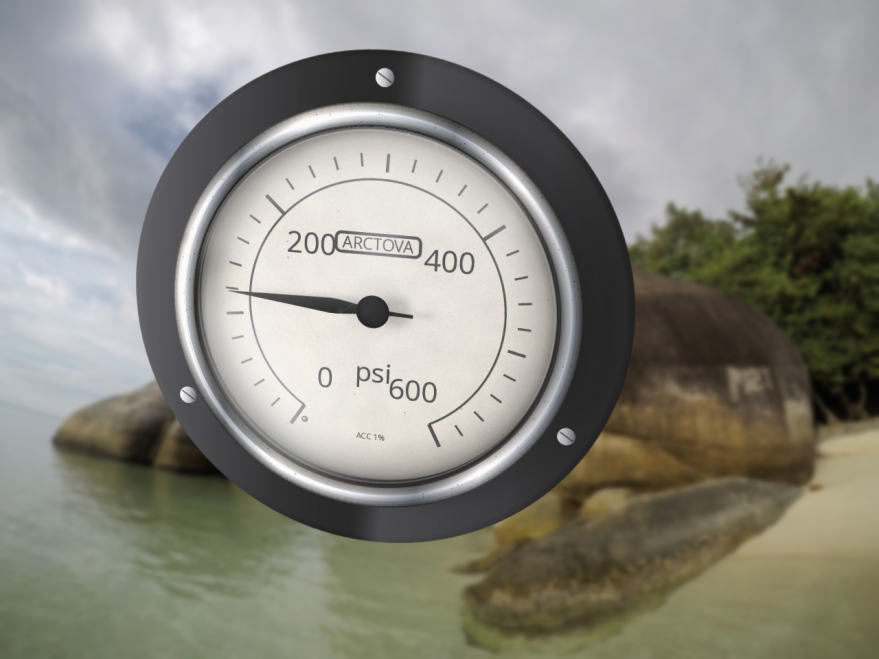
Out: 120 psi
